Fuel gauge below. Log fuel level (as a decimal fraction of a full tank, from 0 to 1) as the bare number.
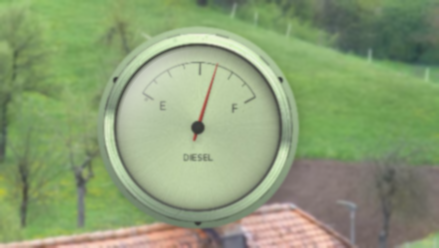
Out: 0.625
